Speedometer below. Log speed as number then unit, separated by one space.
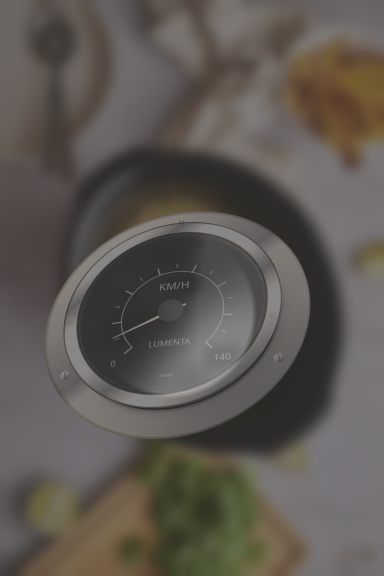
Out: 10 km/h
